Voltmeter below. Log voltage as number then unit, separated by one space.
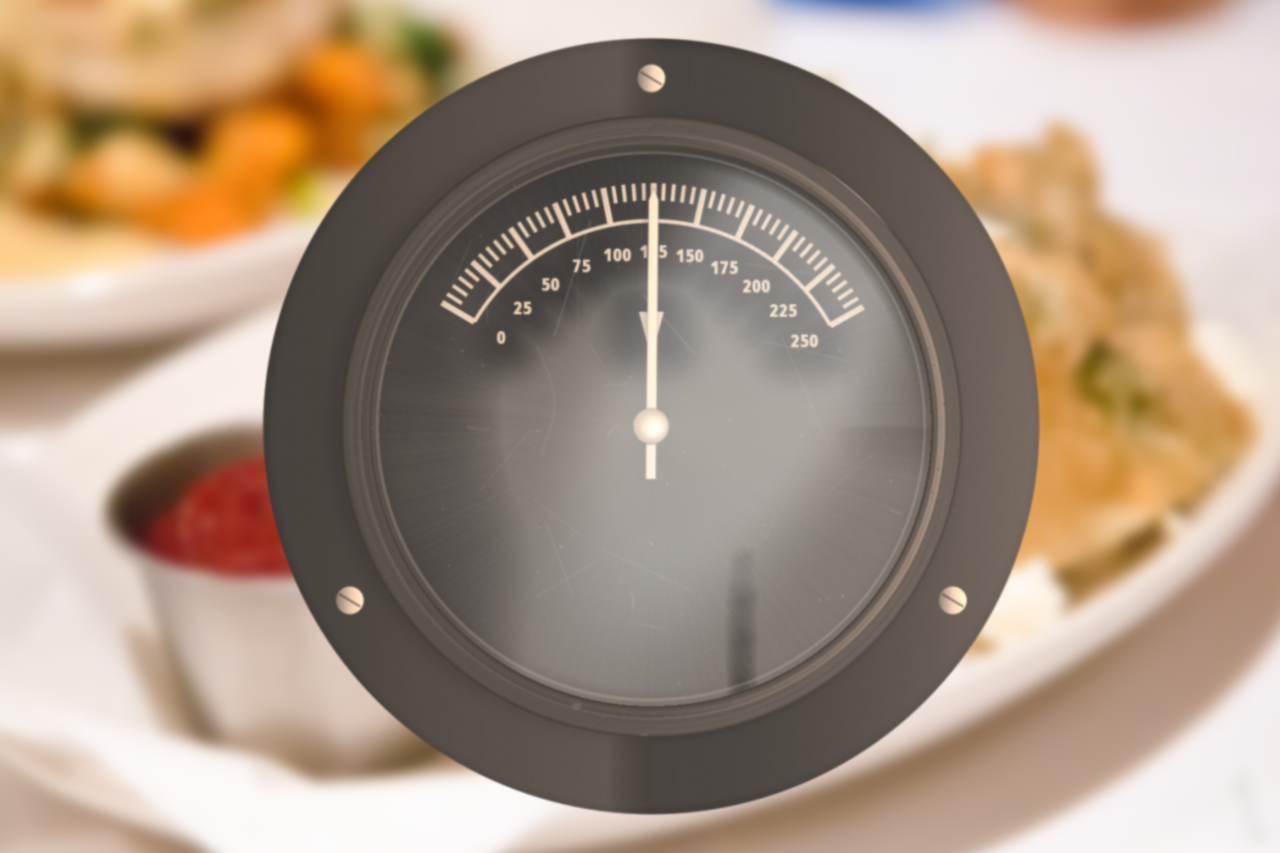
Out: 125 V
